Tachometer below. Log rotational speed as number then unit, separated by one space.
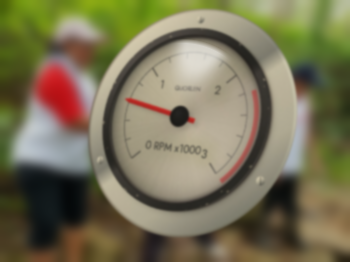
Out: 600 rpm
